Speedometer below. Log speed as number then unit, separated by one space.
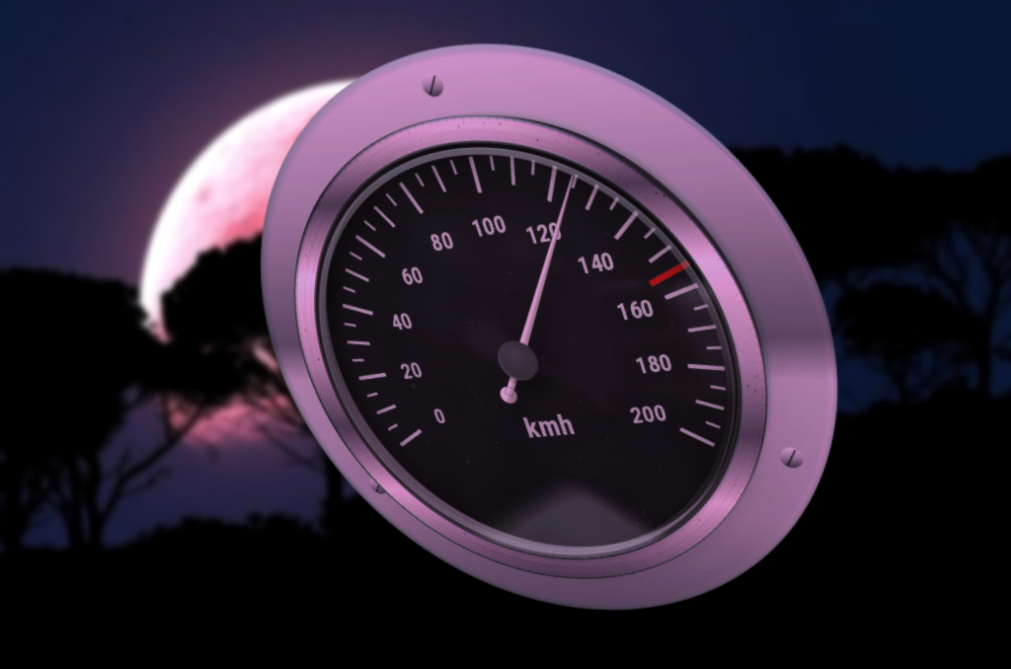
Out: 125 km/h
